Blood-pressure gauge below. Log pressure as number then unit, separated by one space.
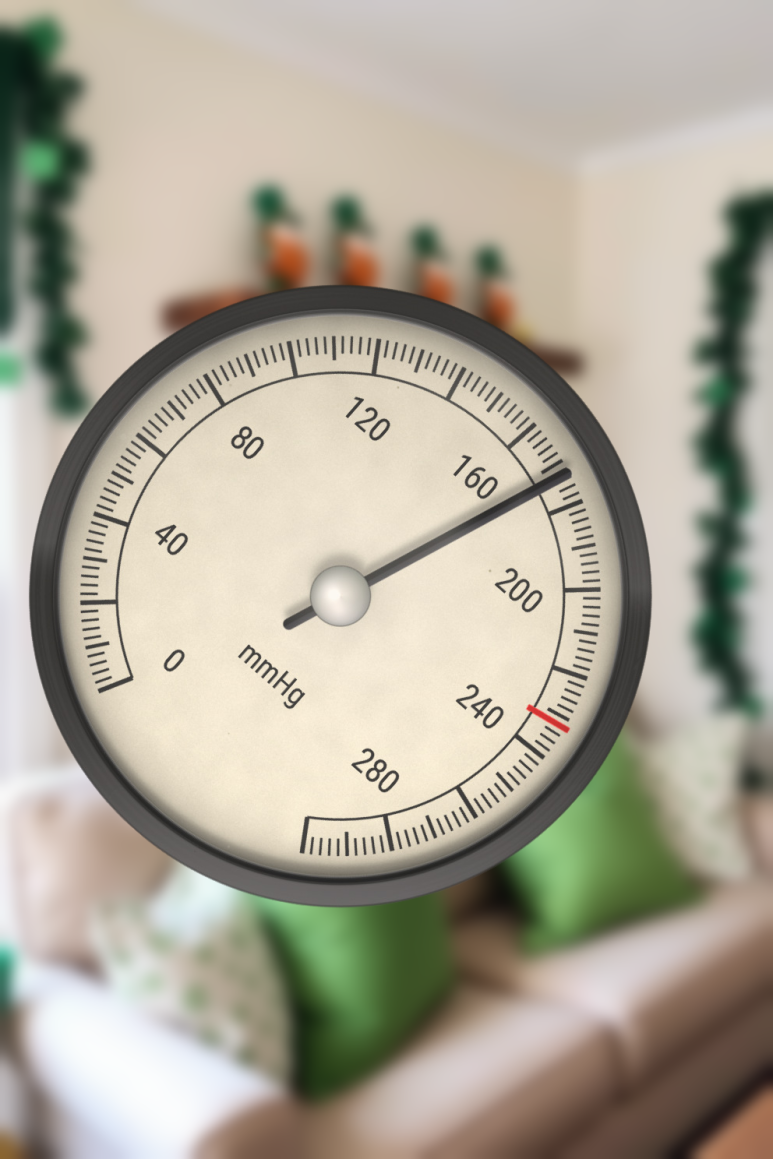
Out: 173 mmHg
